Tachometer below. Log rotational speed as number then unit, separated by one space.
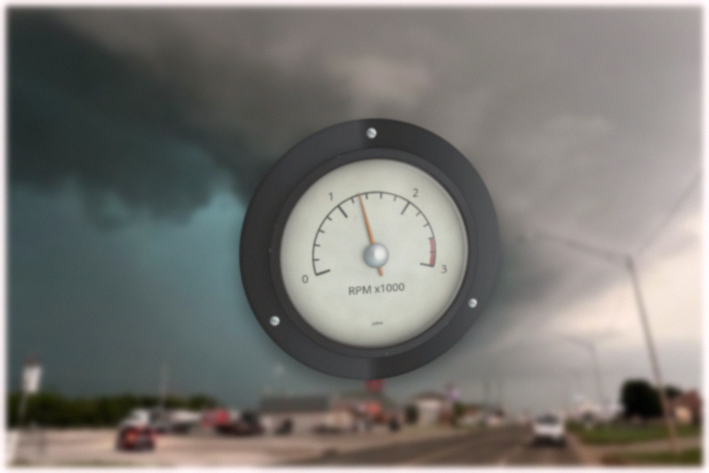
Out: 1300 rpm
